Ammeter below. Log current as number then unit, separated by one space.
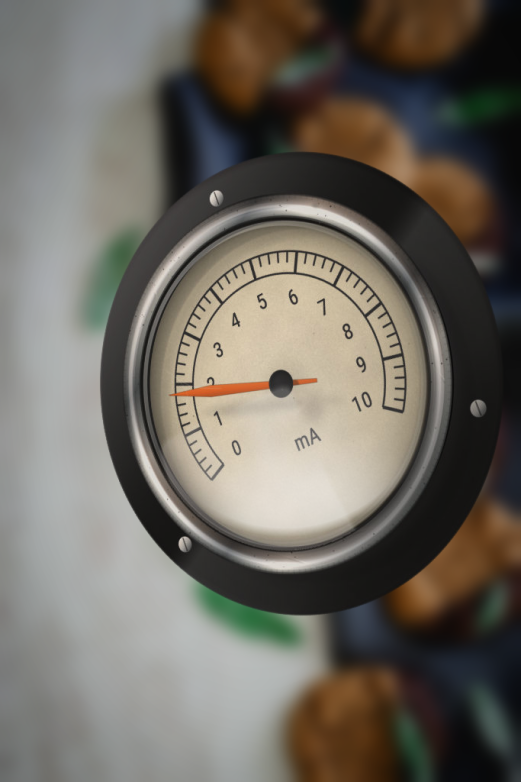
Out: 1.8 mA
